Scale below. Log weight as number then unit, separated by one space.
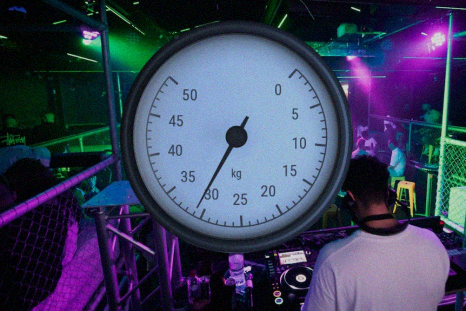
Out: 31 kg
